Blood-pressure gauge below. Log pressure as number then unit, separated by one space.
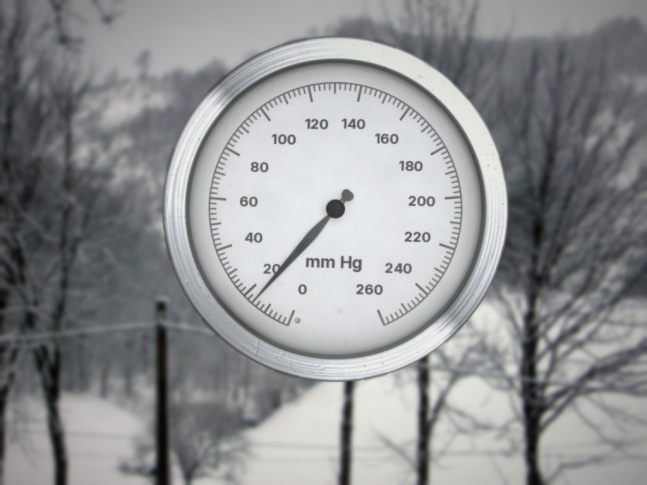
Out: 16 mmHg
